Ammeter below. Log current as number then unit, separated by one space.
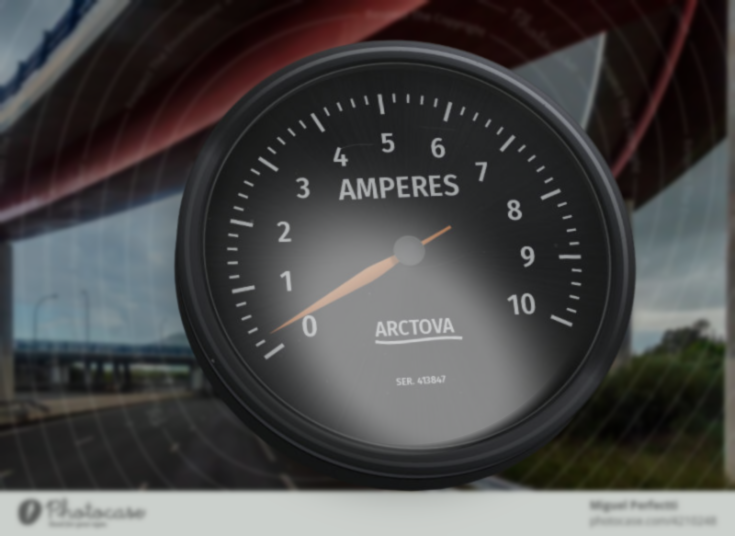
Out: 0.2 A
